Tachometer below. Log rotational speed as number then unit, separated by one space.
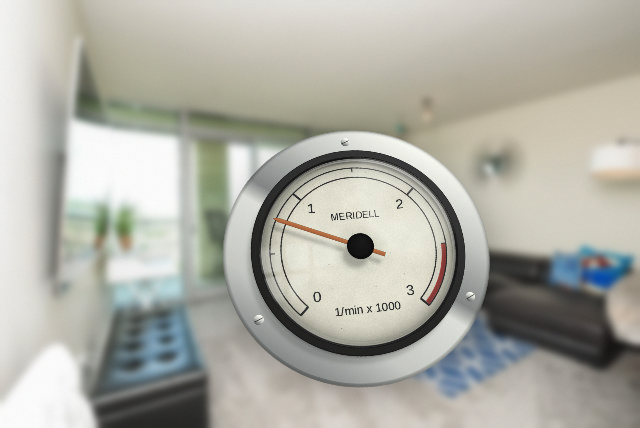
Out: 750 rpm
